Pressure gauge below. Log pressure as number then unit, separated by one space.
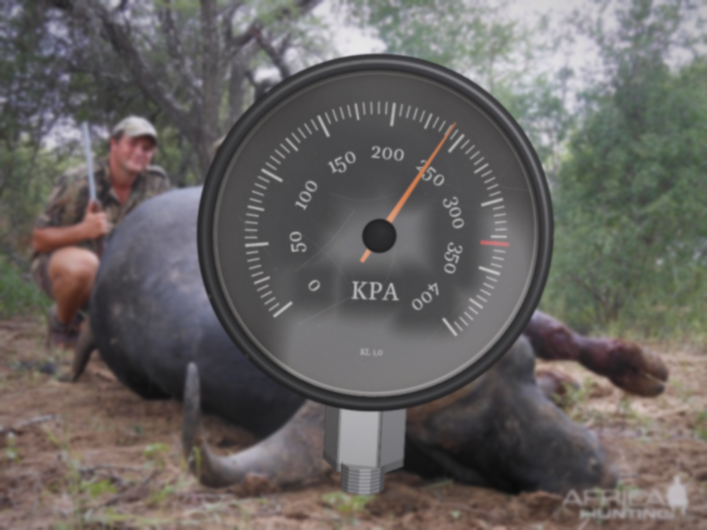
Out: 240 kPa
